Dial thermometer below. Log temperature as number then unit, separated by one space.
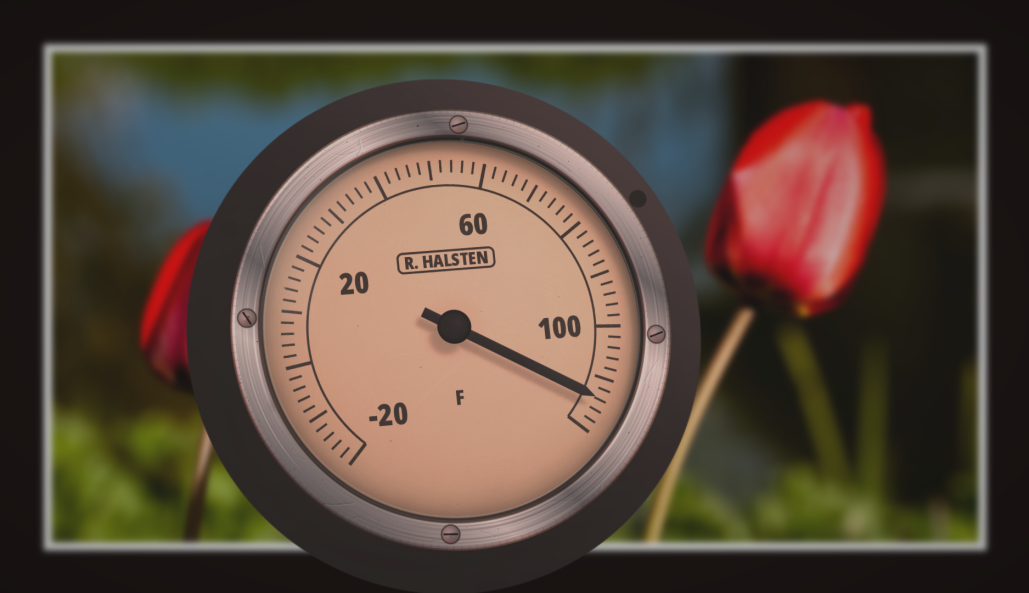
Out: 114 °F
